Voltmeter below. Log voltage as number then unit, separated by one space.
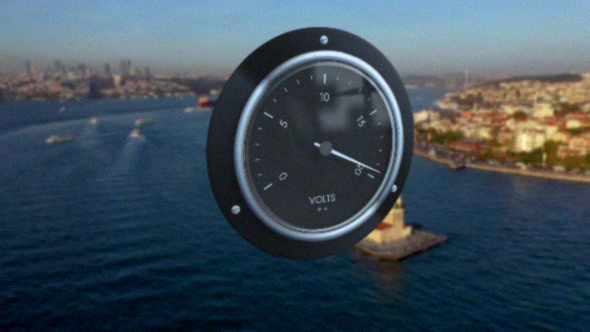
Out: 19.5 V
